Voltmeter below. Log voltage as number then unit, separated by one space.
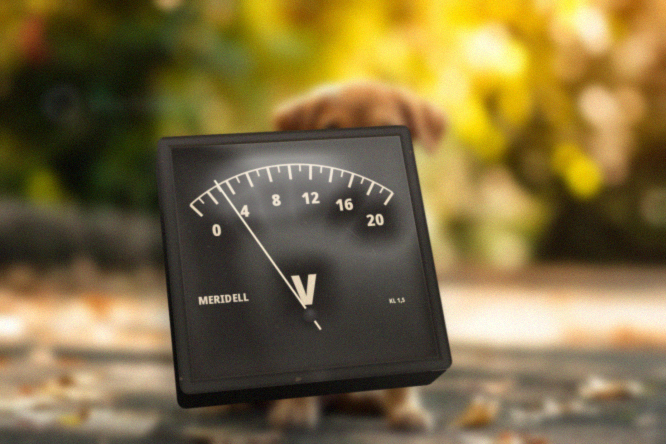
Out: 3 V
